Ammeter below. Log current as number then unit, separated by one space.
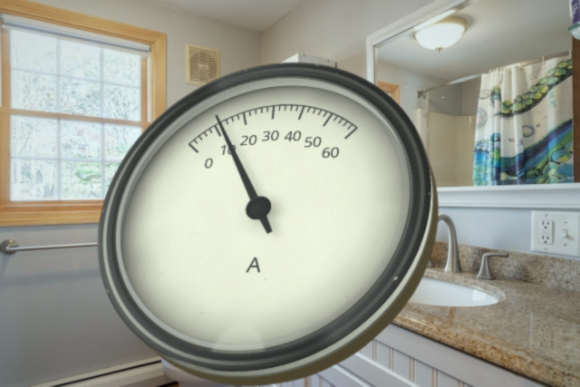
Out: 12 A
